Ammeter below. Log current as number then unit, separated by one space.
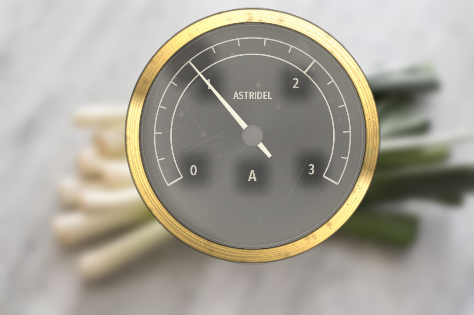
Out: 1 A
